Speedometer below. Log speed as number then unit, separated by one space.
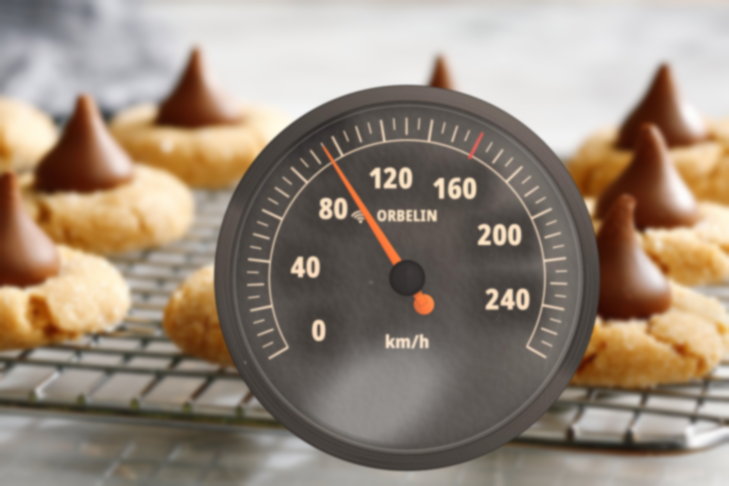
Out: 95 km/h
